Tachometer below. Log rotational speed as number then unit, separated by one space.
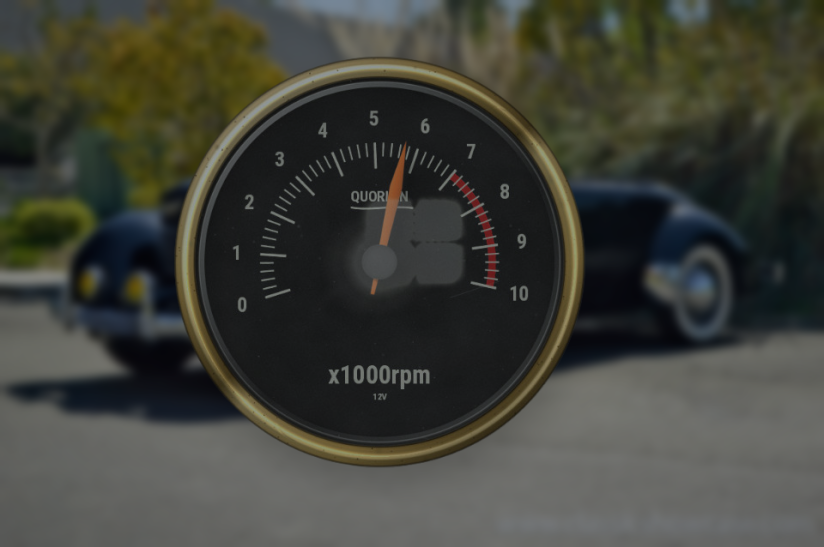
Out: 5700 rpm
